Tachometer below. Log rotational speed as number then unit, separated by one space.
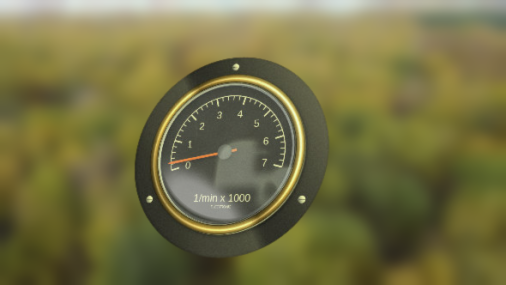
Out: 200 rpm
